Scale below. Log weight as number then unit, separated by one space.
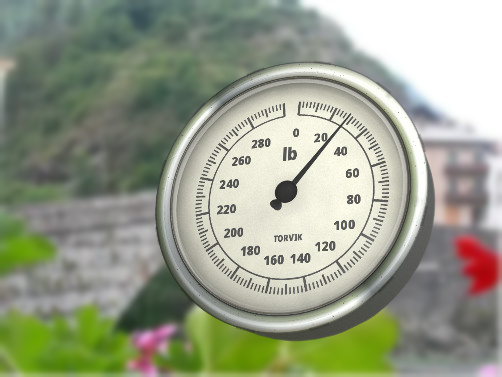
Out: 30 lb
